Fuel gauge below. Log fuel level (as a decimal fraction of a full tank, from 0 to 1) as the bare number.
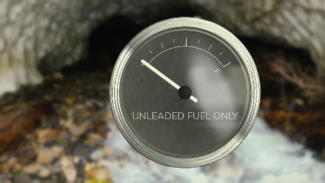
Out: 0
